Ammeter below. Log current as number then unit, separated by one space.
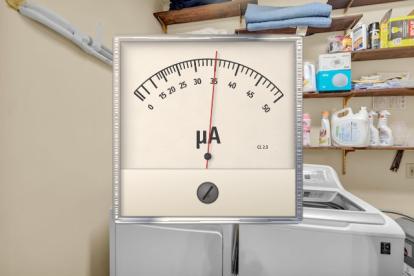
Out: 35 µA
